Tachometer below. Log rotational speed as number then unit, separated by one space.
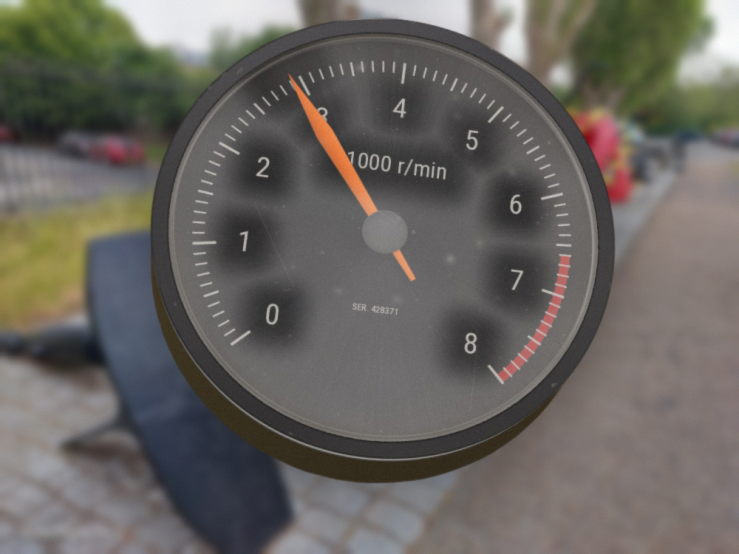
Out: 2900 rpm
